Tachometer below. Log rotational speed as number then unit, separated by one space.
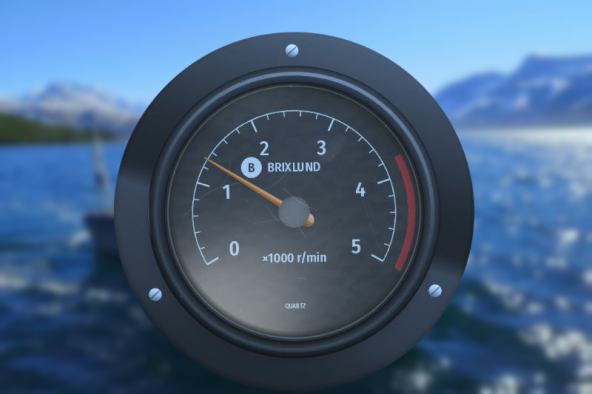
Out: 1300 rpm
